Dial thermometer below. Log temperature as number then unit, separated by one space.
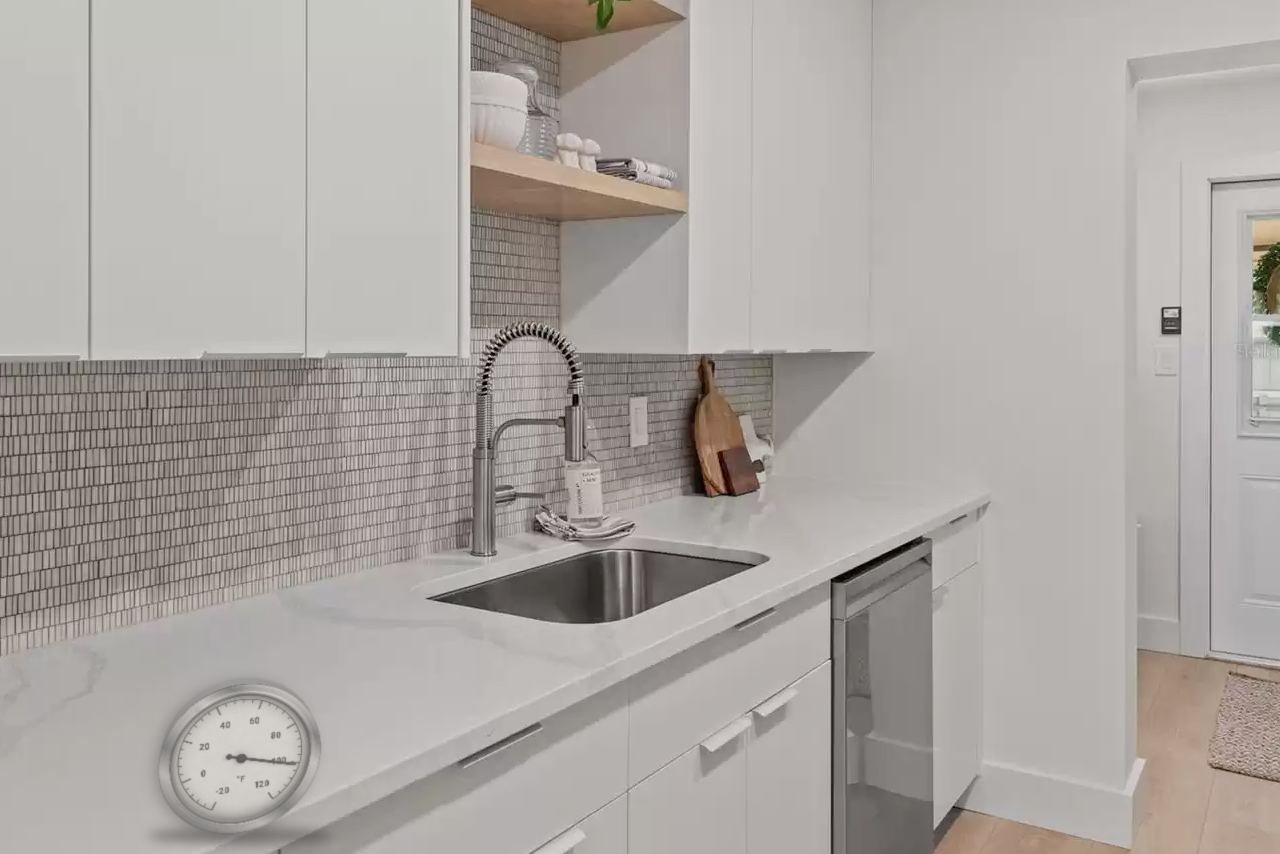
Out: 100 °F
